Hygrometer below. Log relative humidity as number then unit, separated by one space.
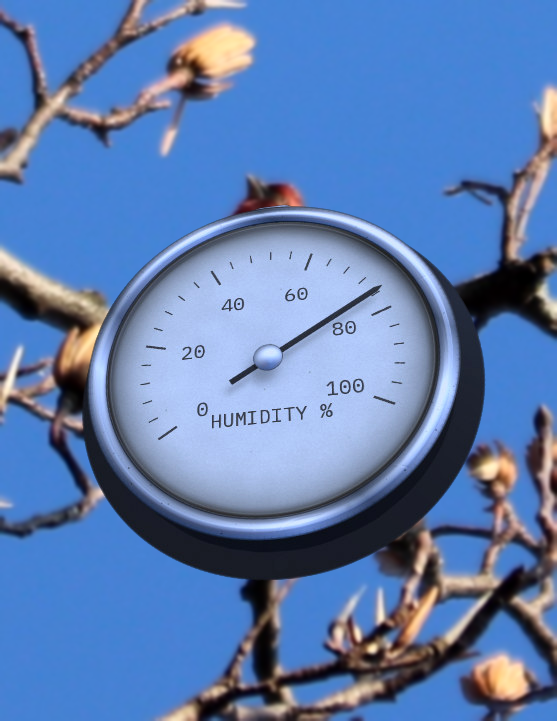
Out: 76 %
